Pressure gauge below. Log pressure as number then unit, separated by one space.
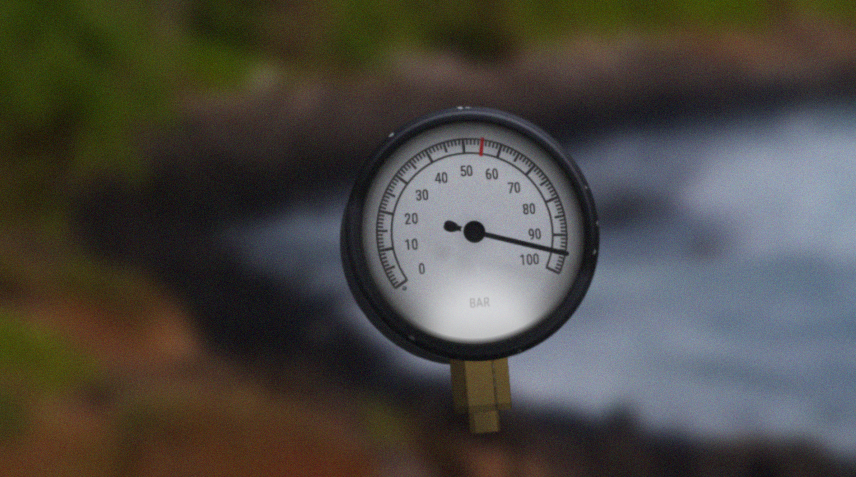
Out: 95 bar
